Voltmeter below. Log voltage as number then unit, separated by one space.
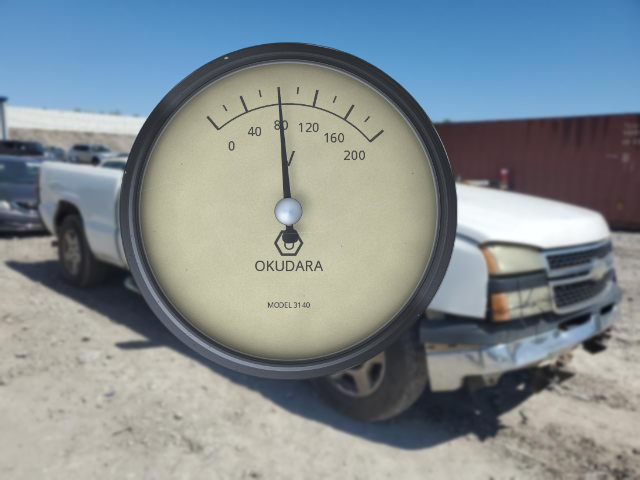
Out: 80 V
